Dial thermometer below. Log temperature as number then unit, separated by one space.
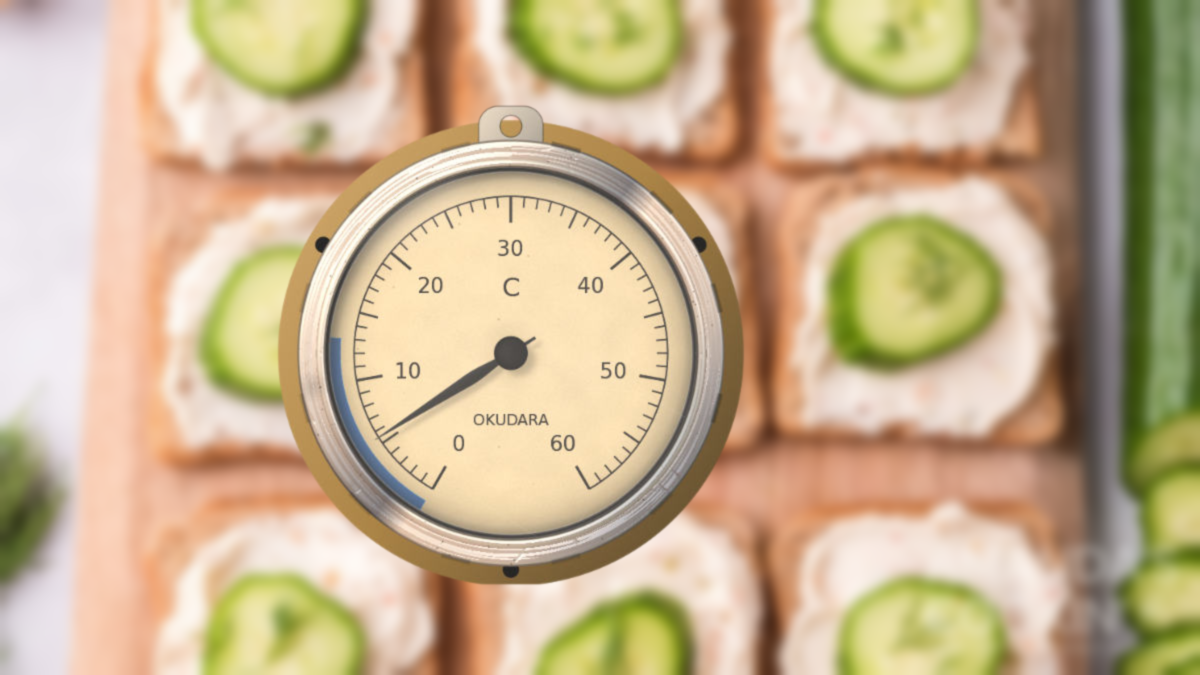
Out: 5.5 °C
